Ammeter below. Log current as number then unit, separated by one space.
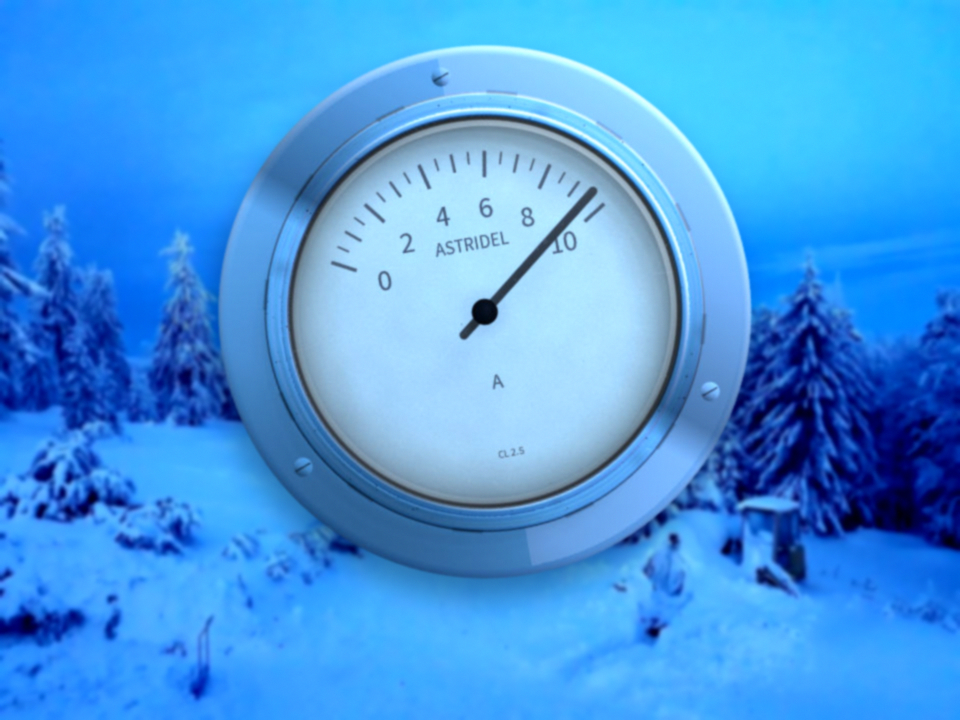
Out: 9.5 A
